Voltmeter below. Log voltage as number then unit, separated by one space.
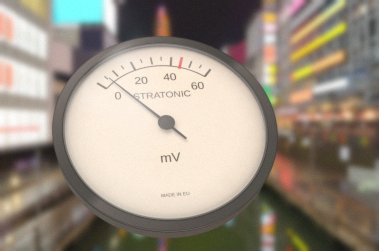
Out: 5 mV
